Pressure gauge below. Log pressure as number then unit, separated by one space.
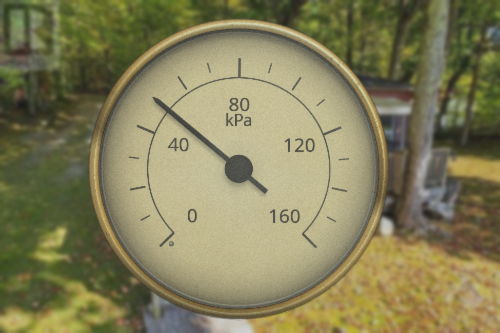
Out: 50 kPa
